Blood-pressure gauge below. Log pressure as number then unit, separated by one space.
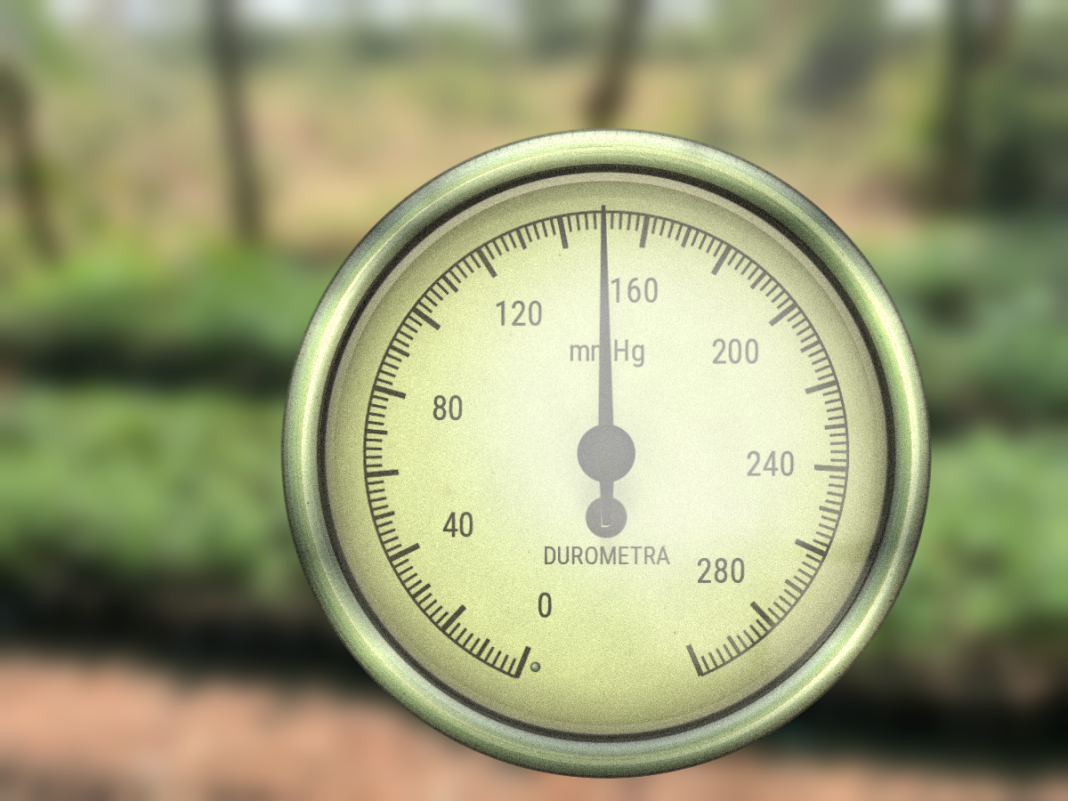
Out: 150 mmHg
